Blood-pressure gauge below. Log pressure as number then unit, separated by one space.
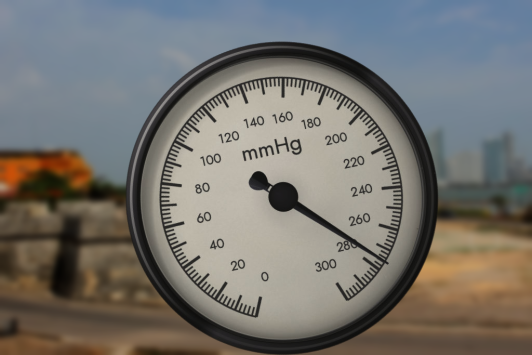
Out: 276 mmHg
